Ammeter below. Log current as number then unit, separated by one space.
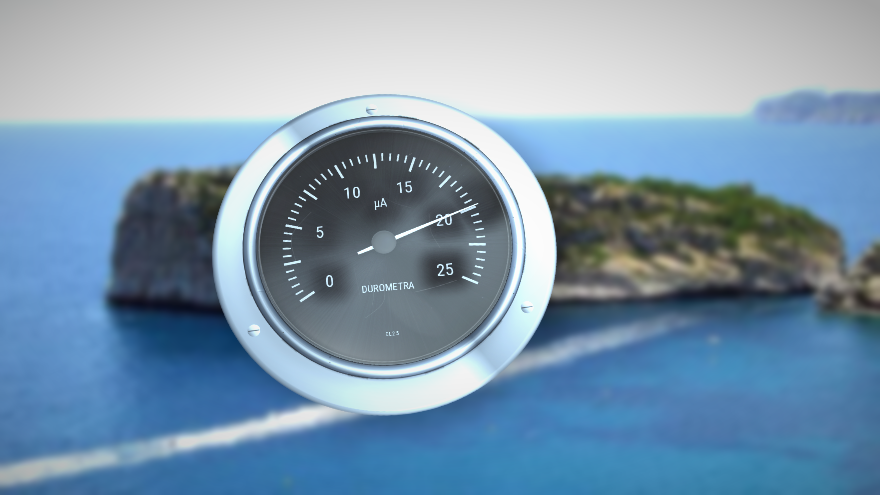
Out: 20 µA
